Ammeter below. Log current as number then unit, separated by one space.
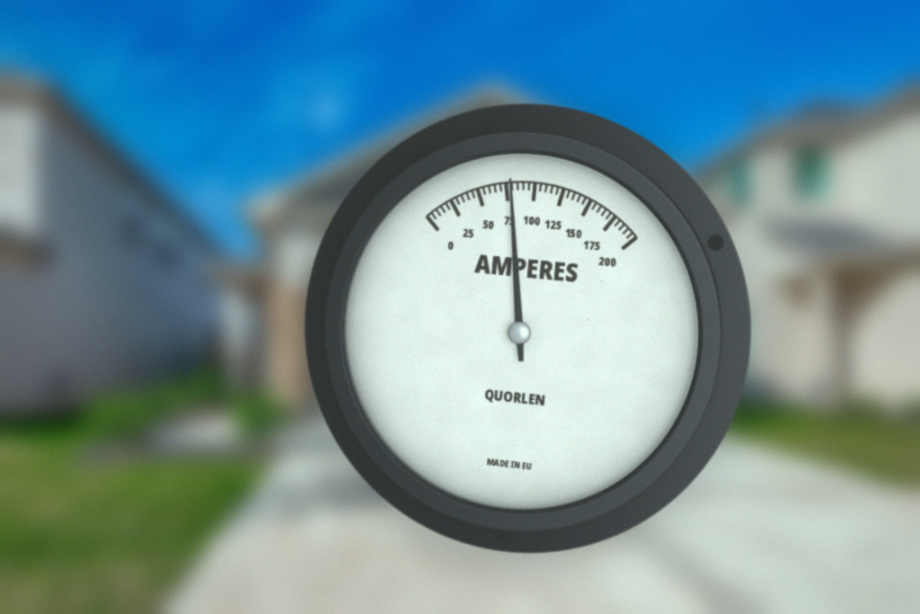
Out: 80 A
